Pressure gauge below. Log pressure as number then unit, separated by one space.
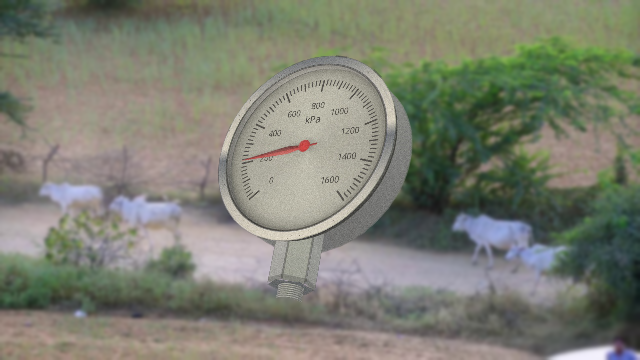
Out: 200 kPa
